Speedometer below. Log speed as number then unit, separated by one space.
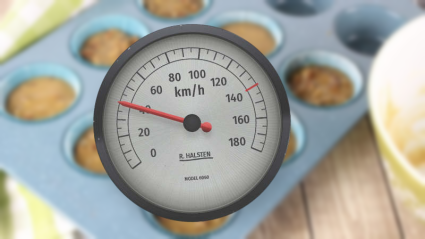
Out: 40 km/h
